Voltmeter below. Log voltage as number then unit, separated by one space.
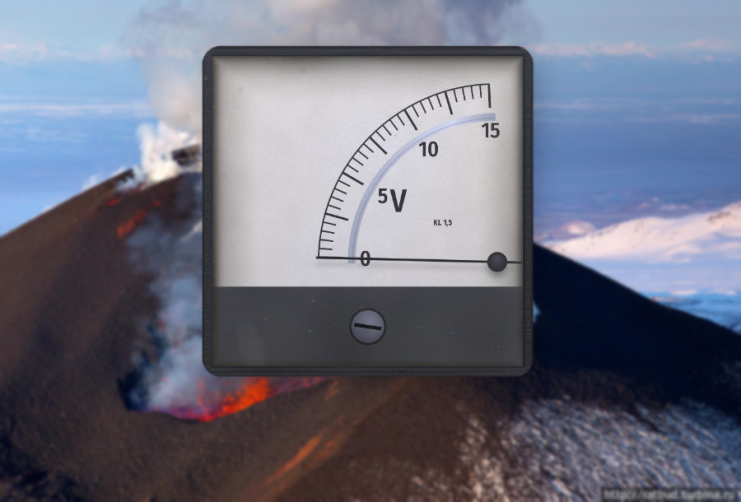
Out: 0 V
